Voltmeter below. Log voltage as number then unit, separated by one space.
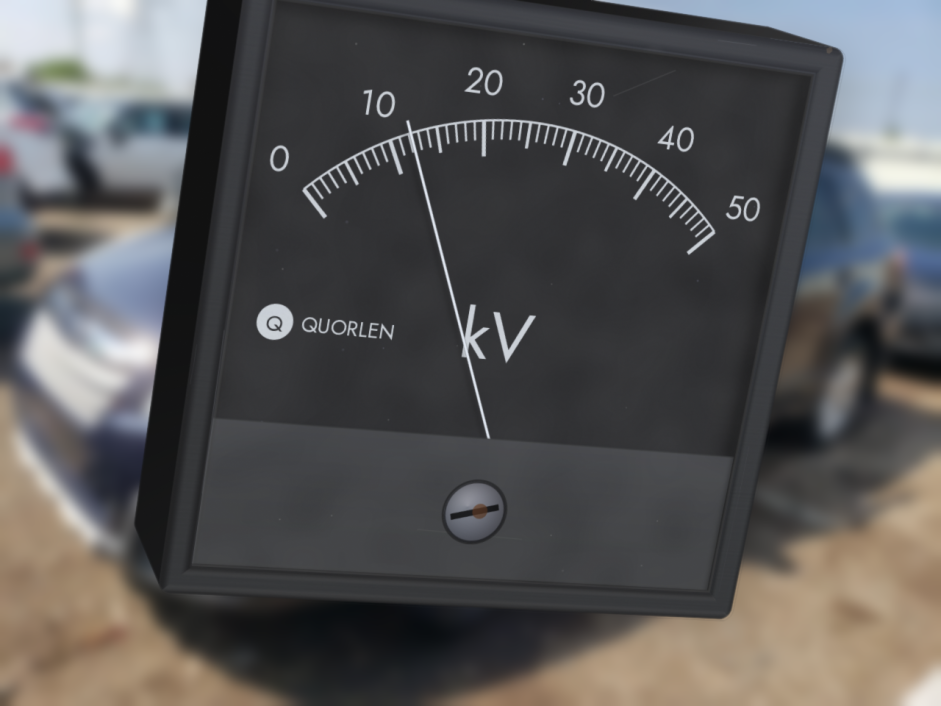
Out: 12 kV
